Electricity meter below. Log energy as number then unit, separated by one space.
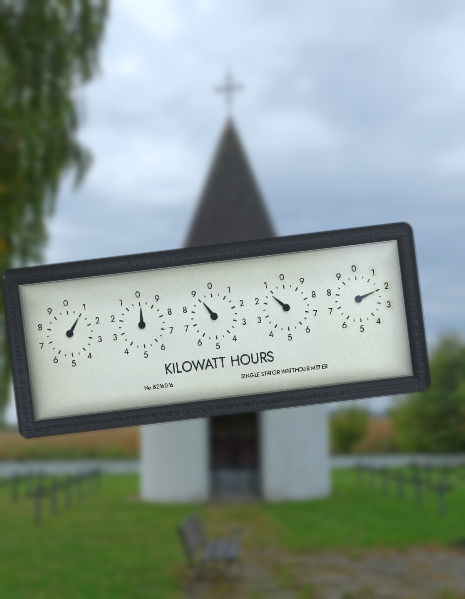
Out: 9912 kWh
